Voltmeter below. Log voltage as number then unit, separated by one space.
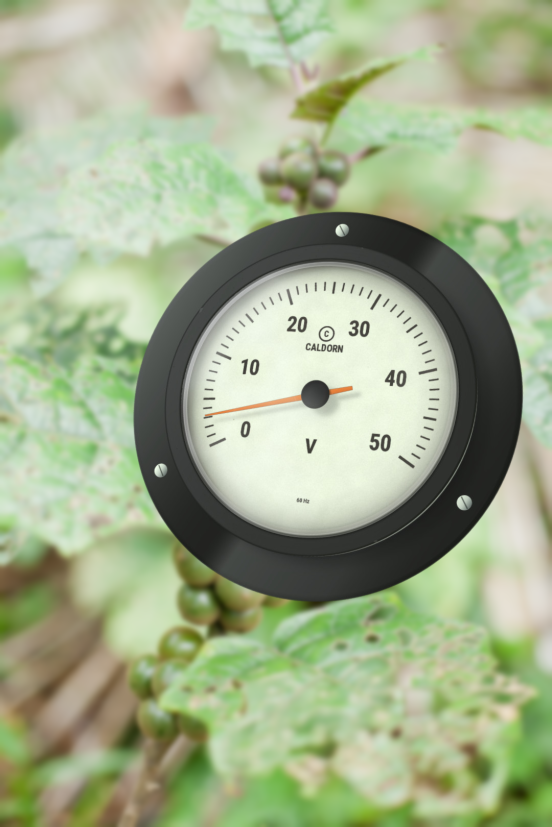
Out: 3 V
